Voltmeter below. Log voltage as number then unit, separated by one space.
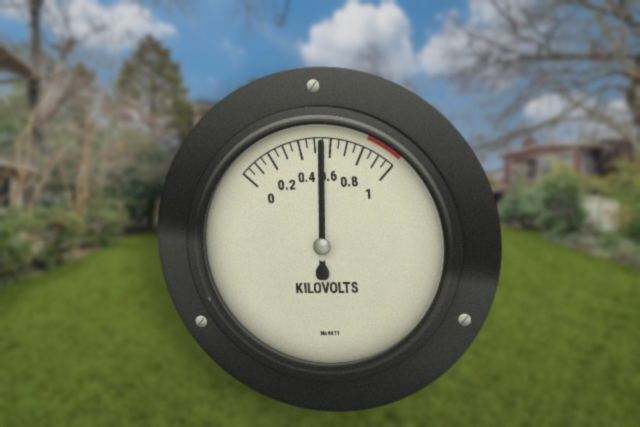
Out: 0.55 kV
